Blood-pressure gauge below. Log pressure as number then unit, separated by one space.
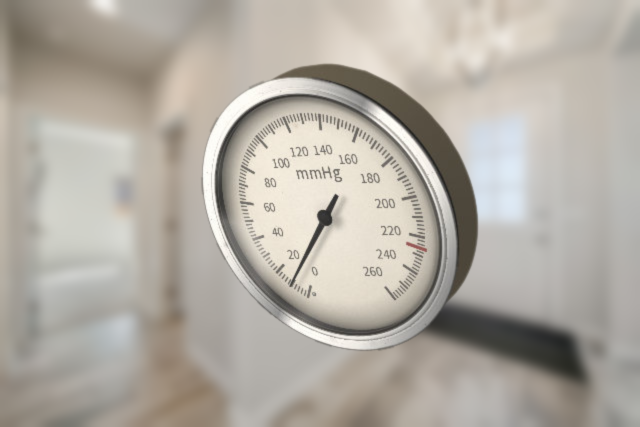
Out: 10 mmHg
